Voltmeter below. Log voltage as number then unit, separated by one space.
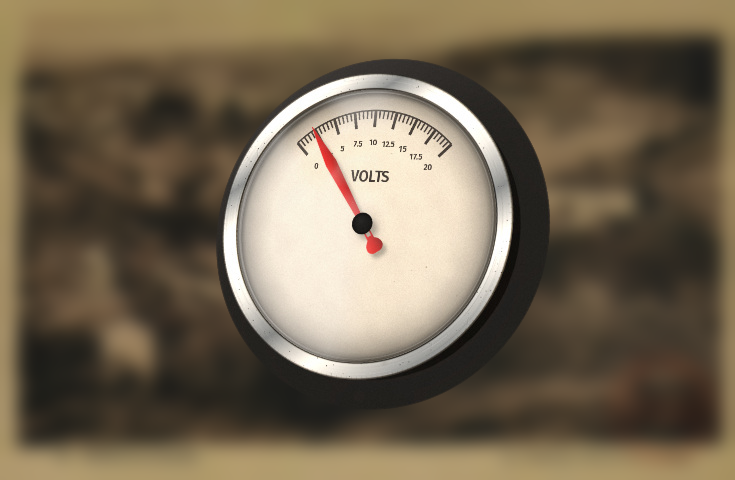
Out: 2.5 V
